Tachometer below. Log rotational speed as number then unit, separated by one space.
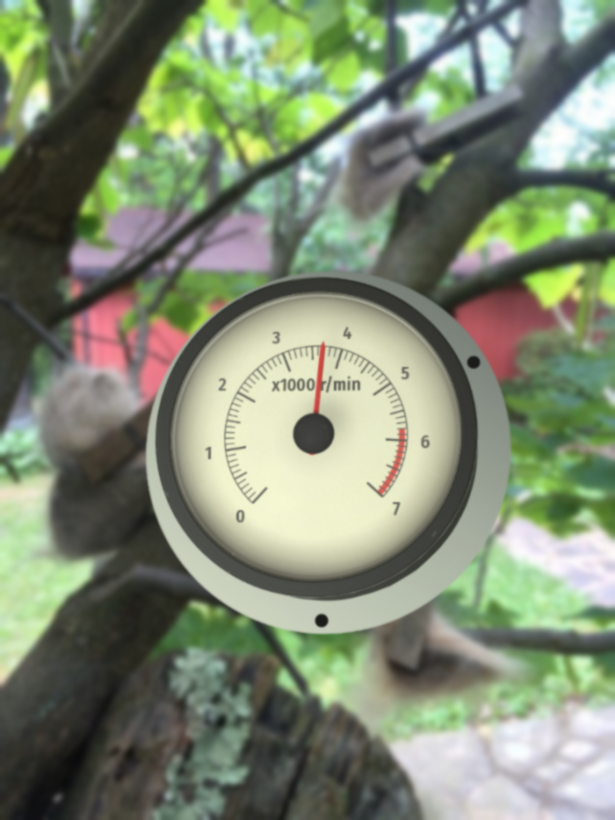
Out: 3700 rpm
